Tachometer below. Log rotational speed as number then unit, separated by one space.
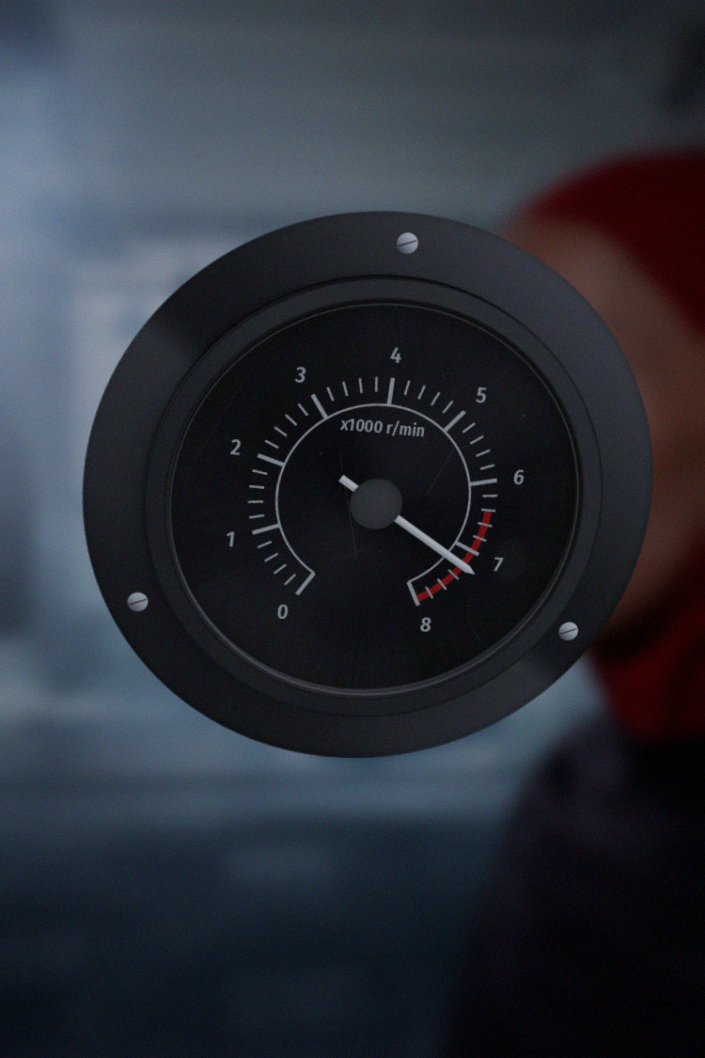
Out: 7200 rpm
